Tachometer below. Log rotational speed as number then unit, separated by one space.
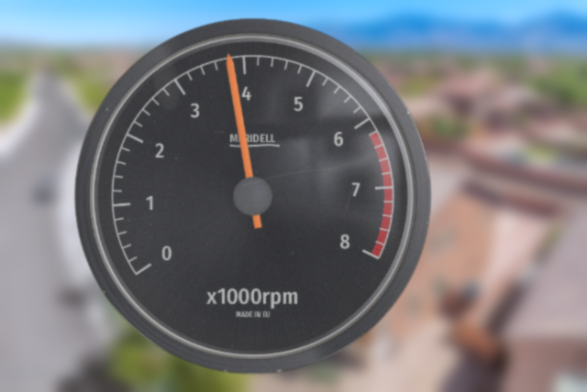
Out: 3800 rpm
